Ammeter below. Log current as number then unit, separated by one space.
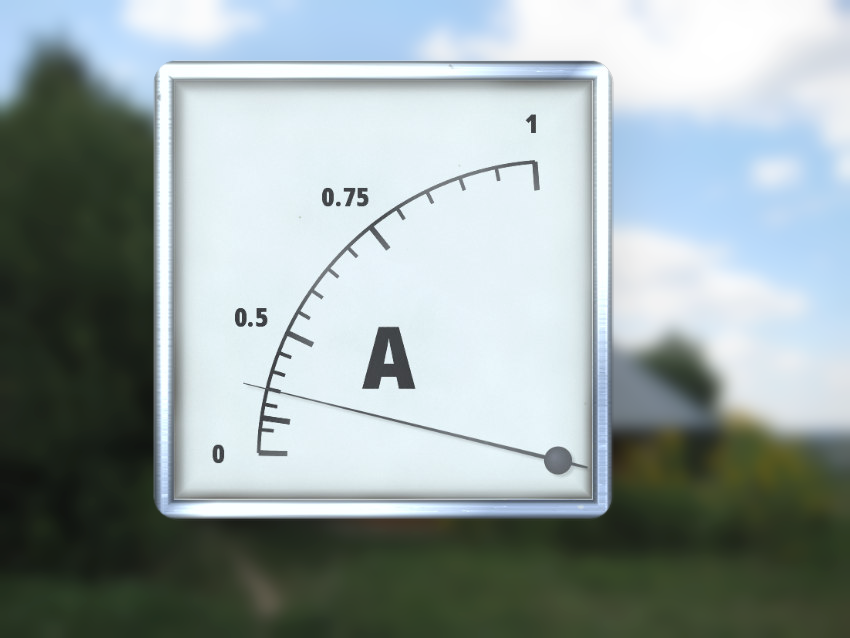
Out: 0.35 A
